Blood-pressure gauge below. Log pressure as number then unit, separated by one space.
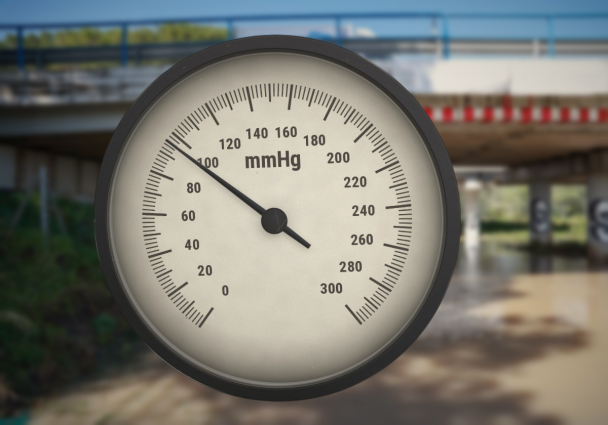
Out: 96 mmHg
